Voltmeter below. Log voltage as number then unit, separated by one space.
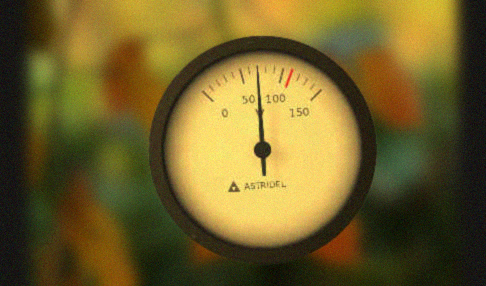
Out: 70 V
